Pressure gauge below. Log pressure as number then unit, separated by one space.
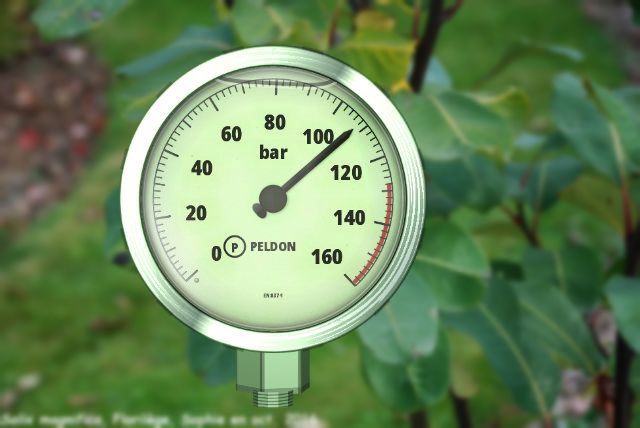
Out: 108 bar
